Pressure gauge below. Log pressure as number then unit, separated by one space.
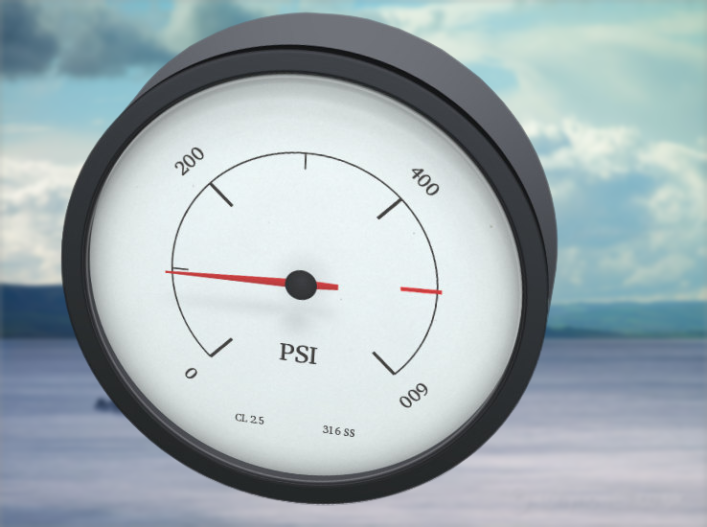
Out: 100 psi
